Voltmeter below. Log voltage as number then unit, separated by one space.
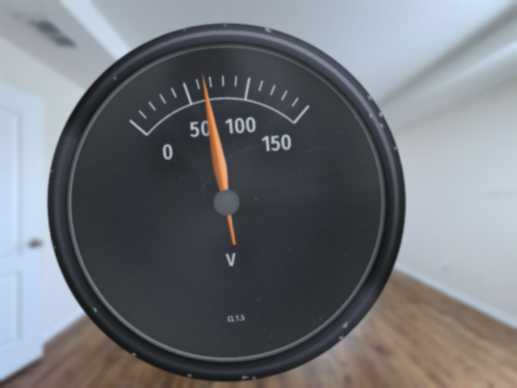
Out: 65 V
